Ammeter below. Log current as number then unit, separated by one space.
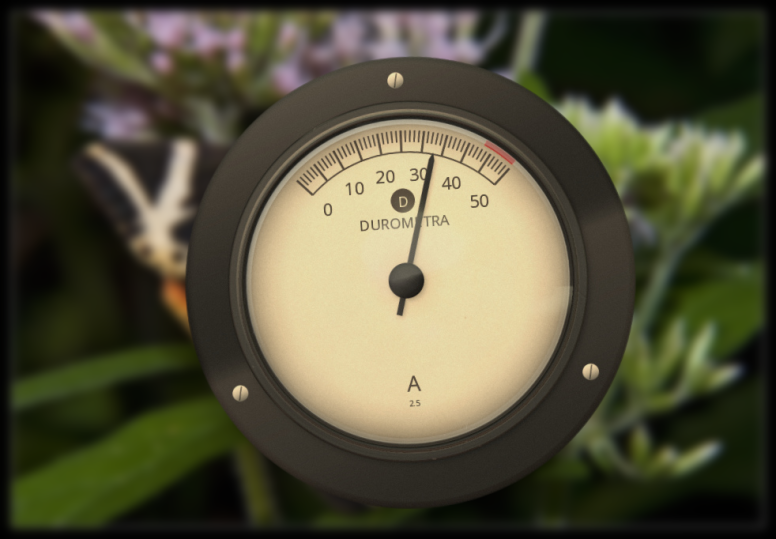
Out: 33 A
